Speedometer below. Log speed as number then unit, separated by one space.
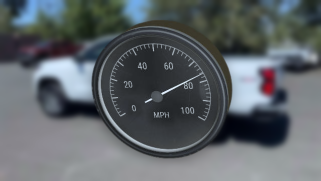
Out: 76 mph
